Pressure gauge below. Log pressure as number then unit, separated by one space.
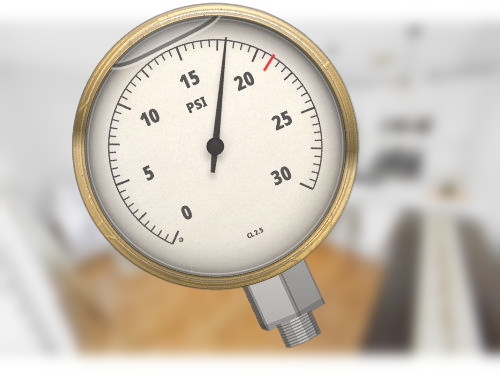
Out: 18 psi
